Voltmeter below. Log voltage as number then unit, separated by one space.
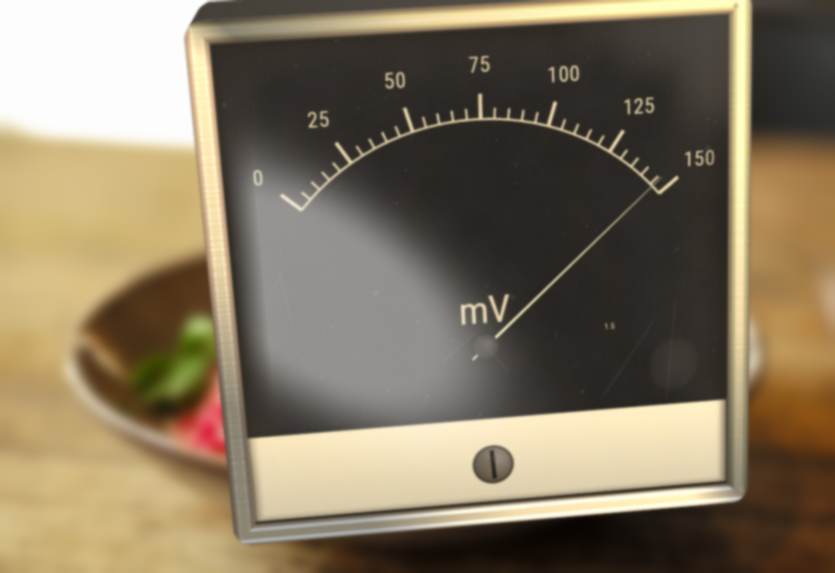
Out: 145 mV
